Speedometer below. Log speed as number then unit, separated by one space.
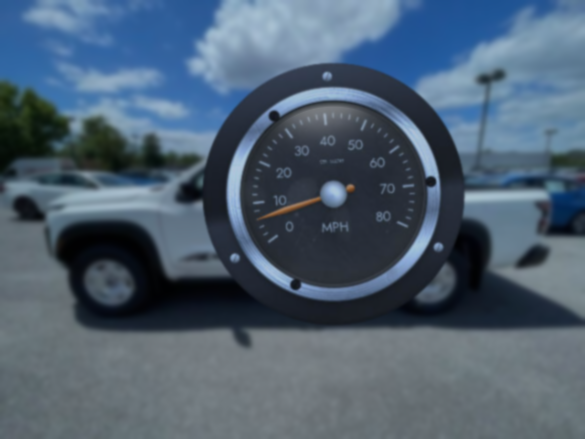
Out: 6 mph
